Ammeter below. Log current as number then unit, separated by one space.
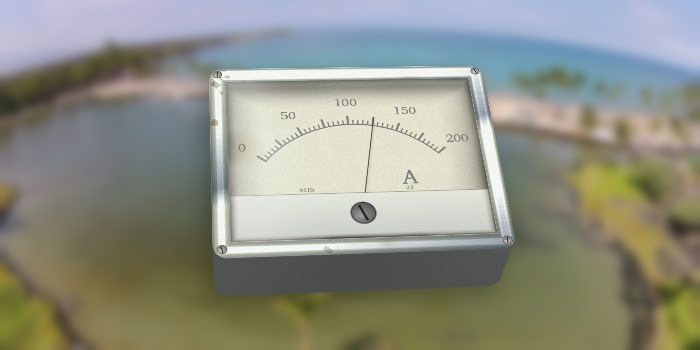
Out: 125 A
